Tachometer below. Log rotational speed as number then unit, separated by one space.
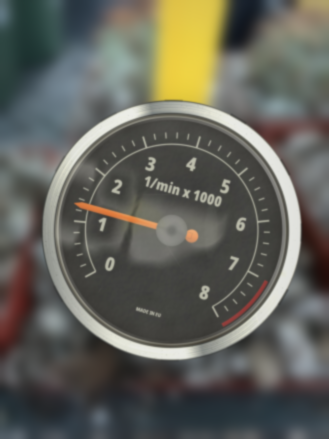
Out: 1300 rpm
